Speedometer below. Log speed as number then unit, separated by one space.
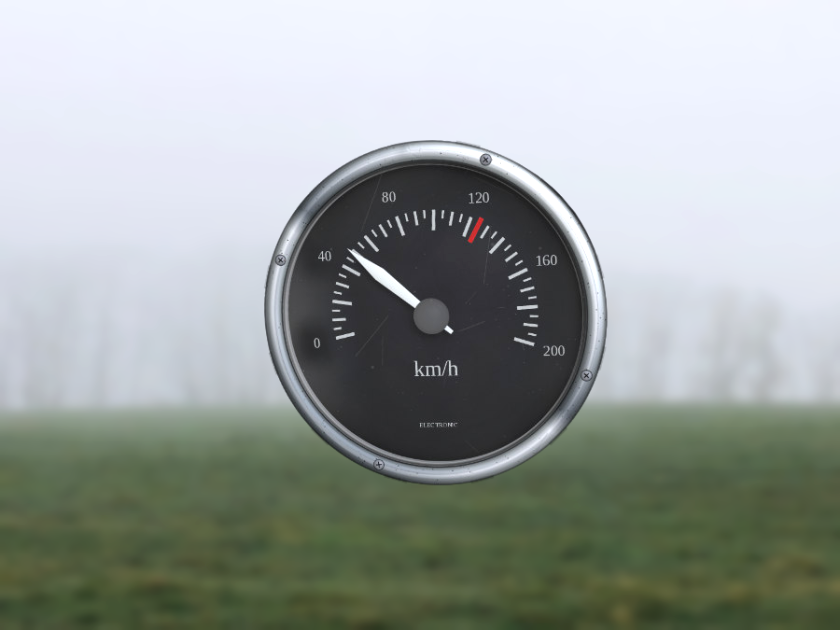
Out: 50 km/h
